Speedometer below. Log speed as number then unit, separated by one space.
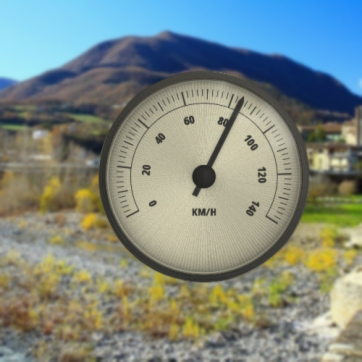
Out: 84 km/h
